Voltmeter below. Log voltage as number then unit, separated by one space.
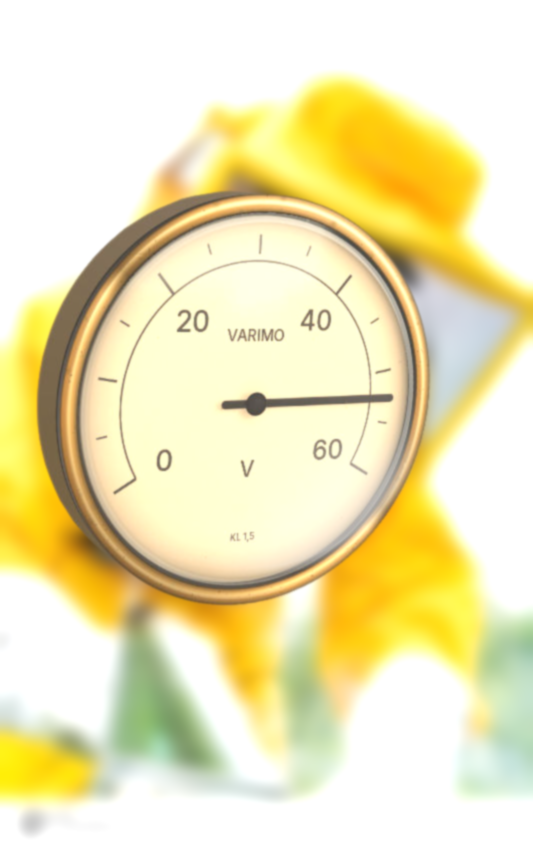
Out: 52.5 V
